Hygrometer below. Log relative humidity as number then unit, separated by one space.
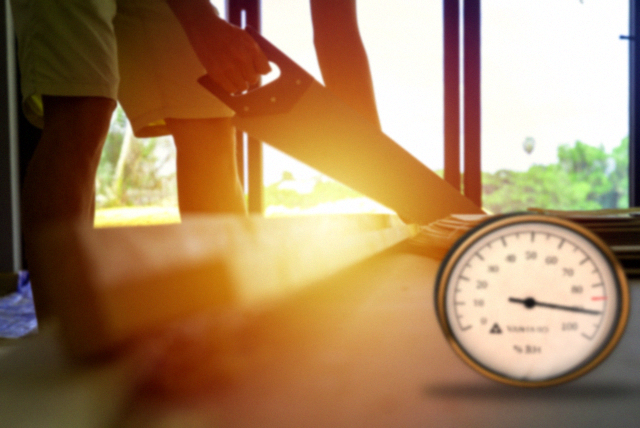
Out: 90 %
